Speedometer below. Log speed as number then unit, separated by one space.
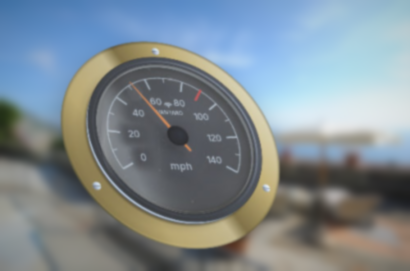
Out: 50 mph
